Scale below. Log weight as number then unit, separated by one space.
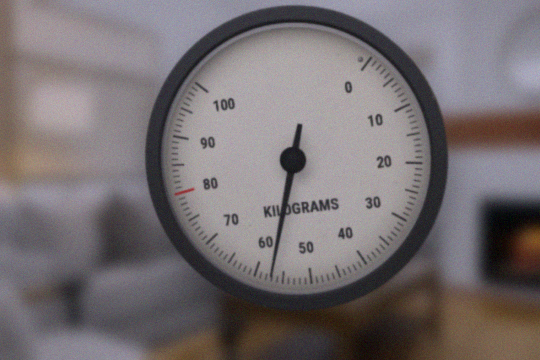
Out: 57 kg
